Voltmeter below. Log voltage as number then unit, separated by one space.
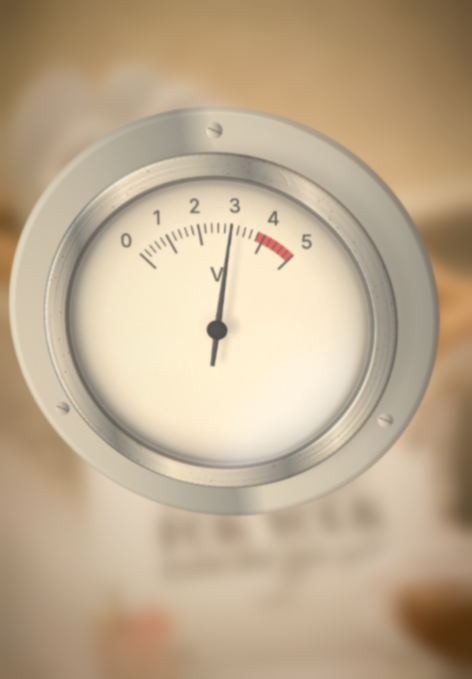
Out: 3 V
